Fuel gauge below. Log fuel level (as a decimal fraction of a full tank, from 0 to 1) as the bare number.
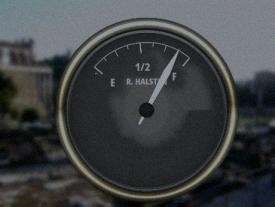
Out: 0.875
